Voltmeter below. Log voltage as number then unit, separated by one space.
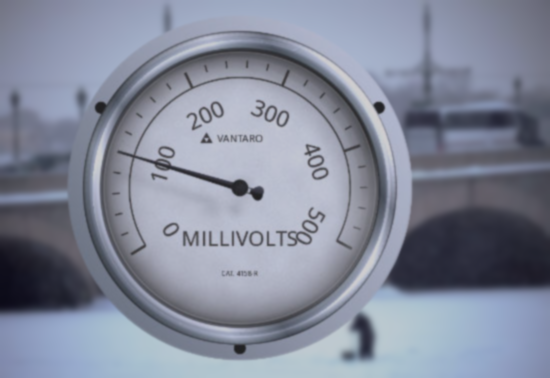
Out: 100 mV
